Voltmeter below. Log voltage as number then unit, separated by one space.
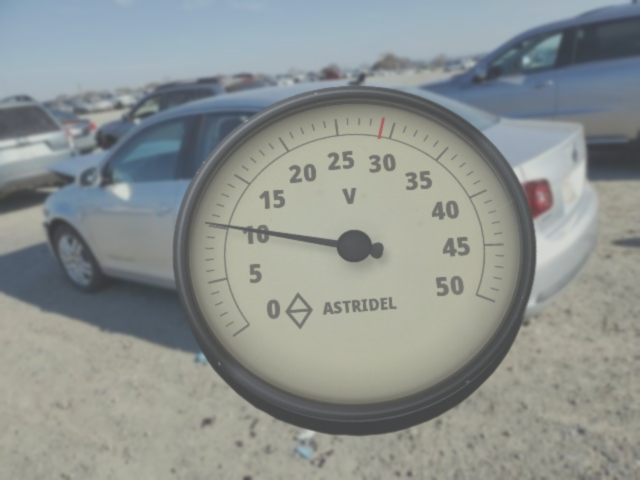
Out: 10 V
